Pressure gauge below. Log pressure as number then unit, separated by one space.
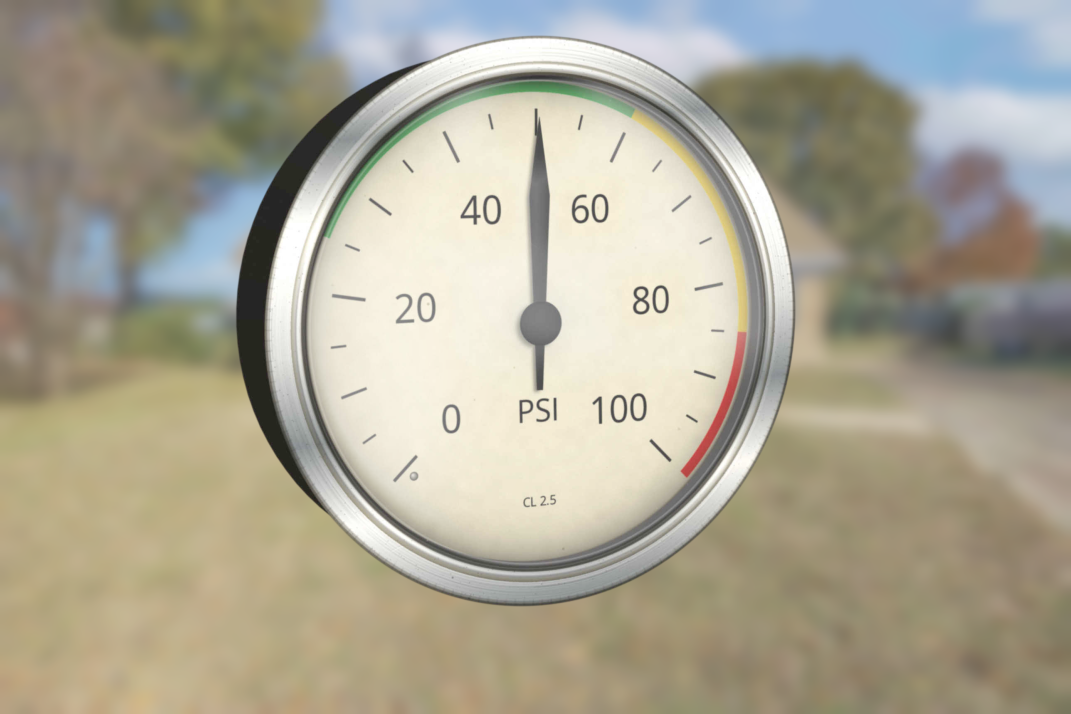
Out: 50 psi
